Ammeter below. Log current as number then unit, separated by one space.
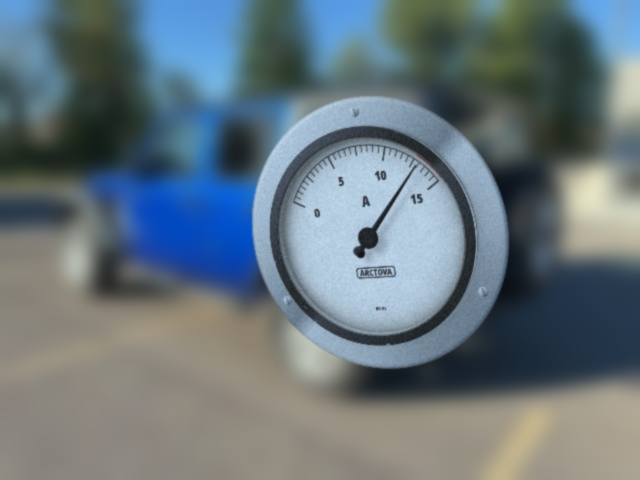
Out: 13 A
